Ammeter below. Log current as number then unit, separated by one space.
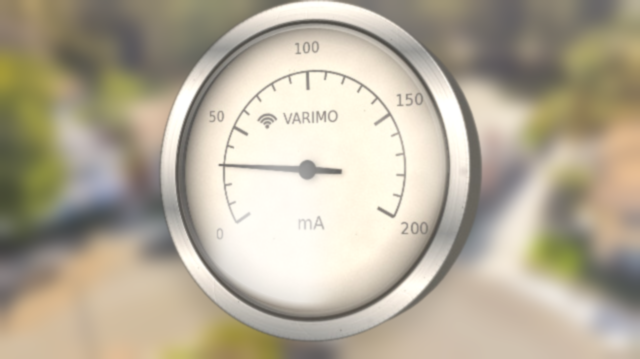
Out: 30 mA
